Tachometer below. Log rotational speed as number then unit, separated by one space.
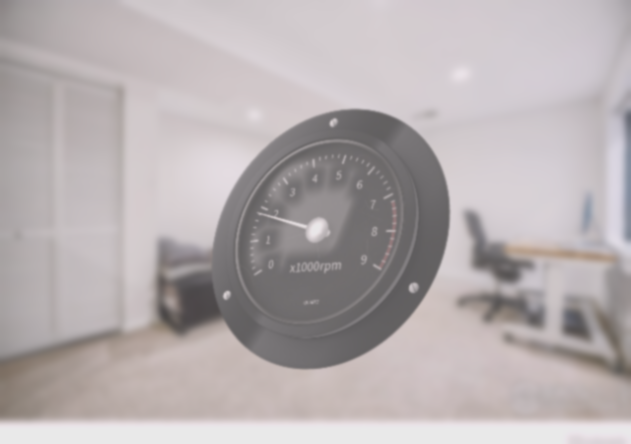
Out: 1800 rpm
